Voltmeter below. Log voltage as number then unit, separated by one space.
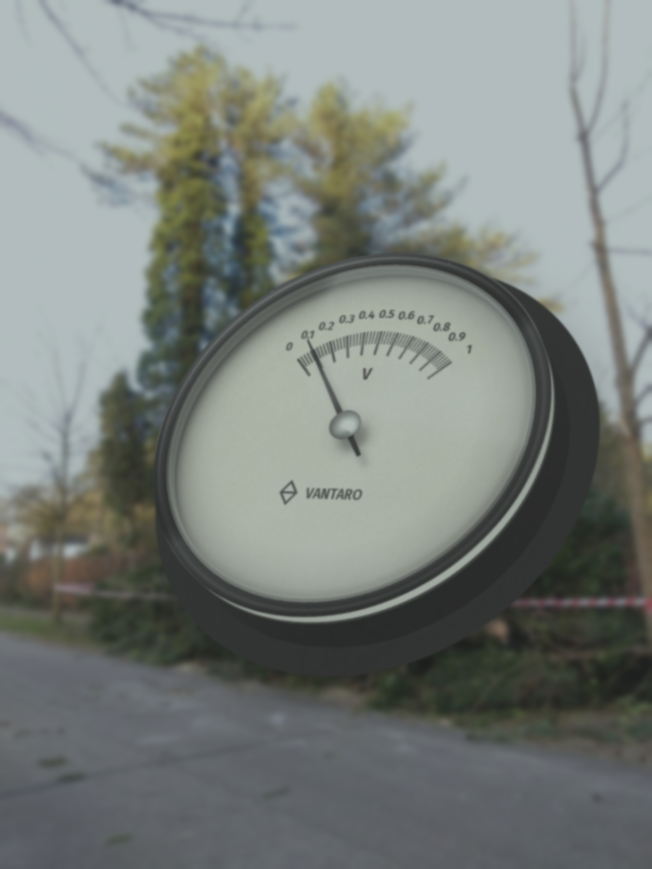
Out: 0.1 V
